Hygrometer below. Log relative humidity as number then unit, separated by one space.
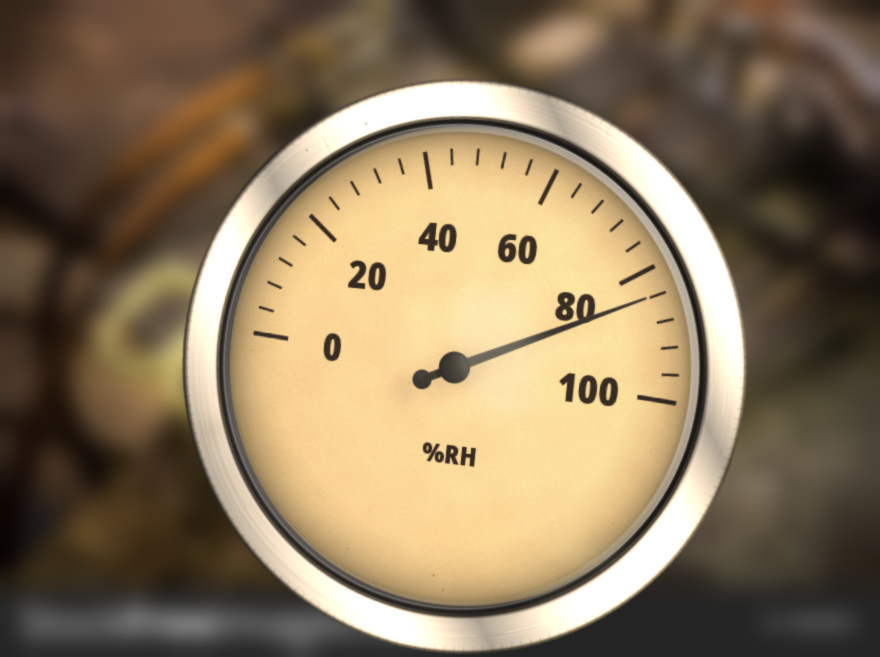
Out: 84 %
